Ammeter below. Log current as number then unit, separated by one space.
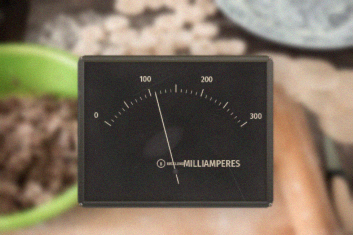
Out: 110 mA
